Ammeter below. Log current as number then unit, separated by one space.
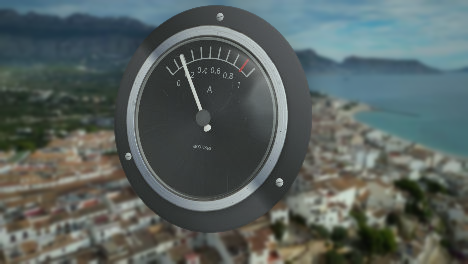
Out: 0.2 A
